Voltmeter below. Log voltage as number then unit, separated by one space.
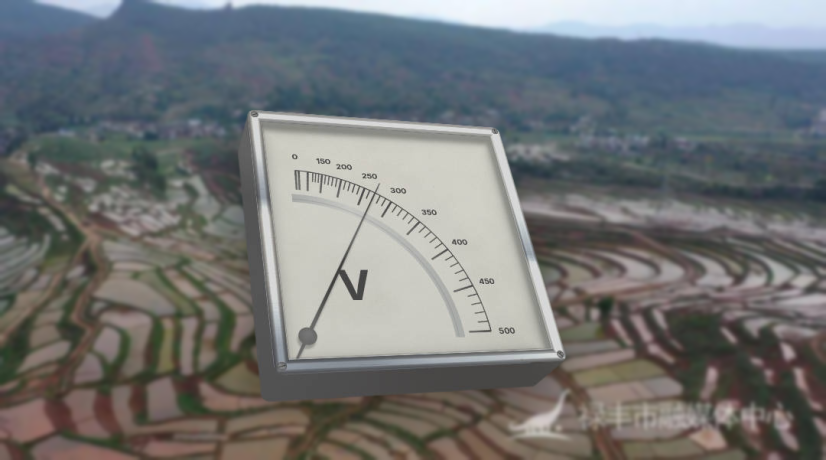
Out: 270 V
